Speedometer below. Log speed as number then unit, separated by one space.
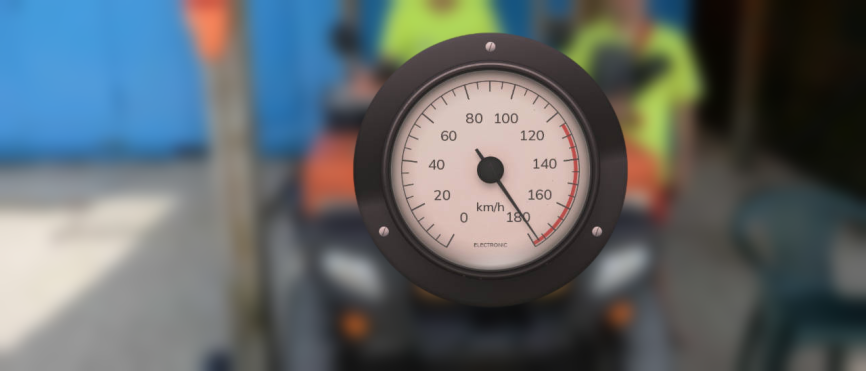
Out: 177.5 km/h
